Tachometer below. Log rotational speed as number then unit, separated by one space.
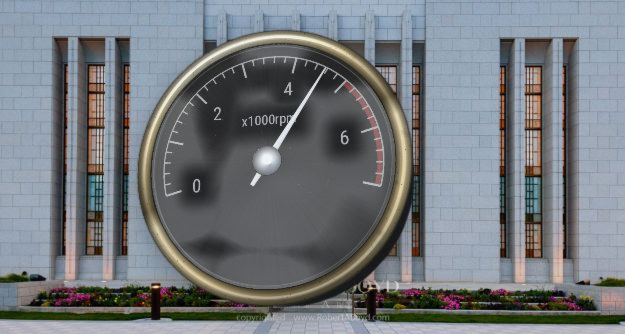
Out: 4600 rpm
